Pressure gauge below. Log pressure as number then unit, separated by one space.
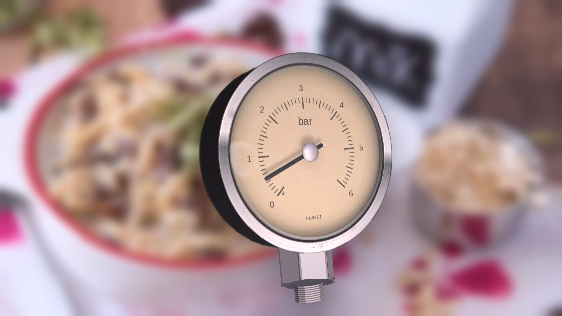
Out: 0.5 bar
